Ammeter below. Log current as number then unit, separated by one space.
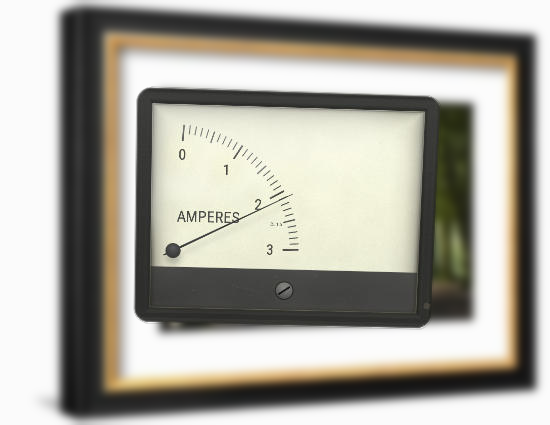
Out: 2.1 A
